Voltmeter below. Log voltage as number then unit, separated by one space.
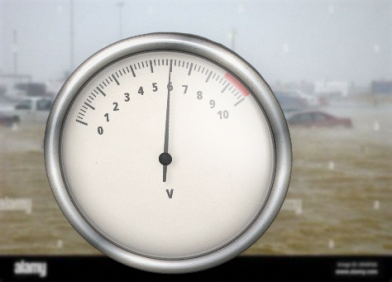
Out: 6 V
